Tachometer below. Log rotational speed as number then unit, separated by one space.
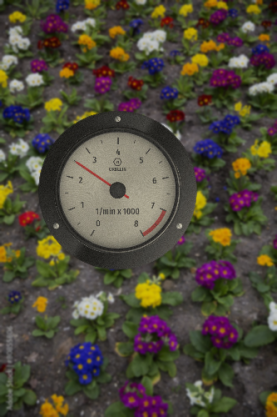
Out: 2500 rpm
